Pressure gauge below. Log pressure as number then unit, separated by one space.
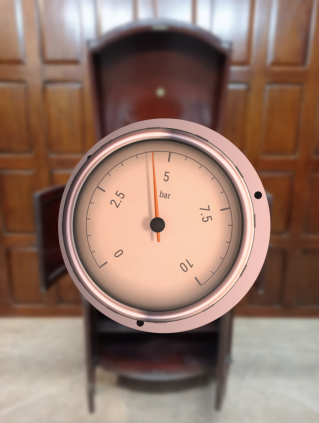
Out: 4.5 bar
